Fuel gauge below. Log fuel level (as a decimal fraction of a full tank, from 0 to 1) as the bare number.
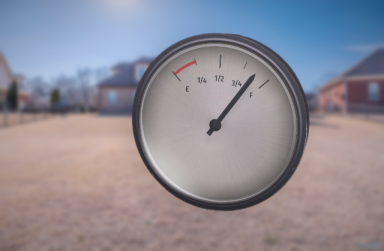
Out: 0.875
